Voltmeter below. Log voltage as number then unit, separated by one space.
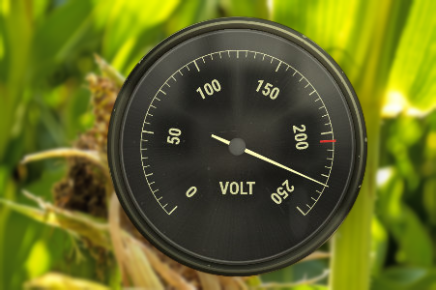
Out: 230 V
